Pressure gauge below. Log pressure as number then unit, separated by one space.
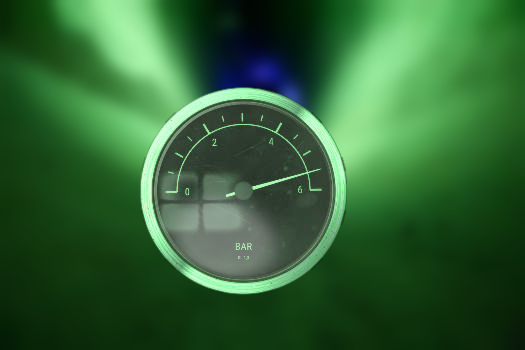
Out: 5.5 bar
